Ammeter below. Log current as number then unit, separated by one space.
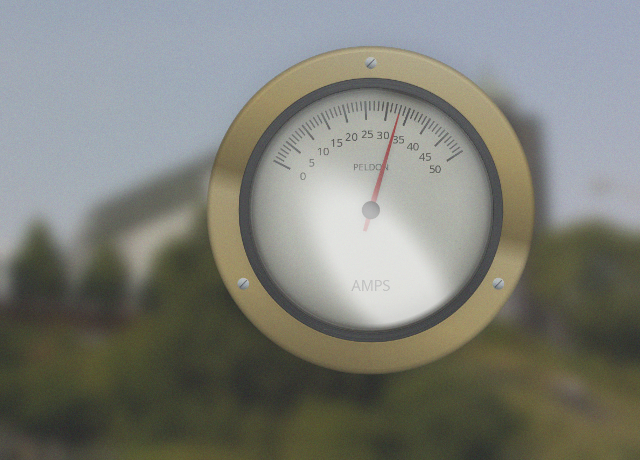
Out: 33 A
